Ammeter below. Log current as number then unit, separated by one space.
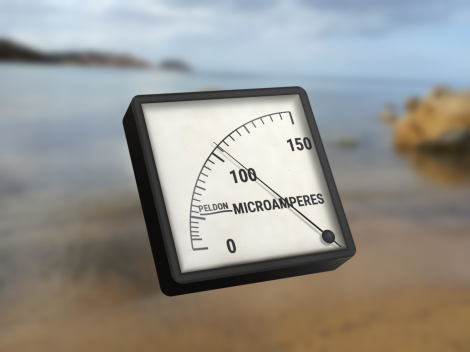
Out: 105 µA
